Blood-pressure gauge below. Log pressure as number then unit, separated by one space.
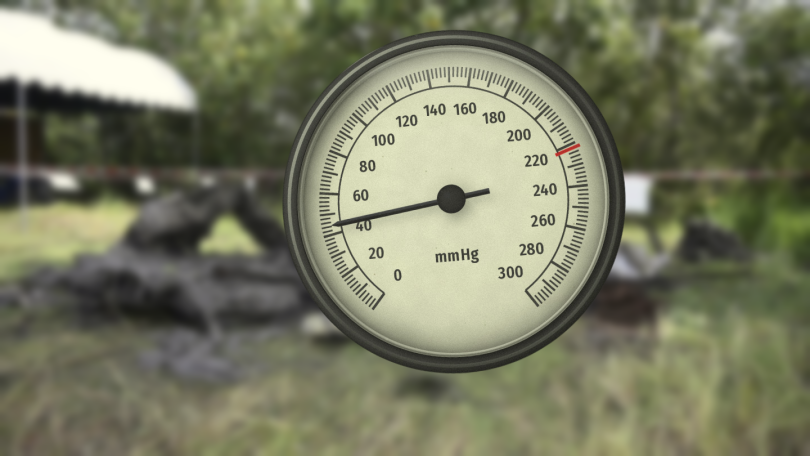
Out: 44 mmHg
